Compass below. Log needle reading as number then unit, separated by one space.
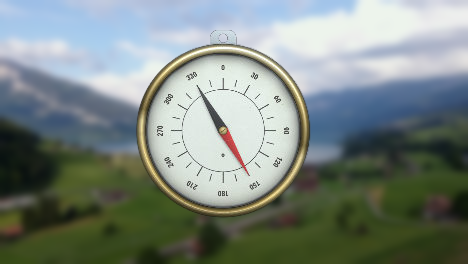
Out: 150 °
